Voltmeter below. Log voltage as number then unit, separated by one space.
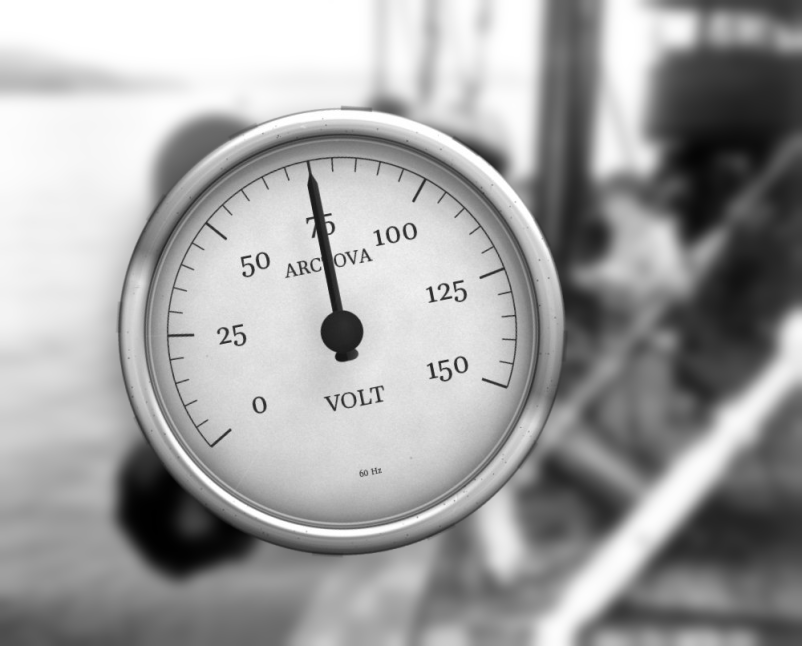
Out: 75 V
